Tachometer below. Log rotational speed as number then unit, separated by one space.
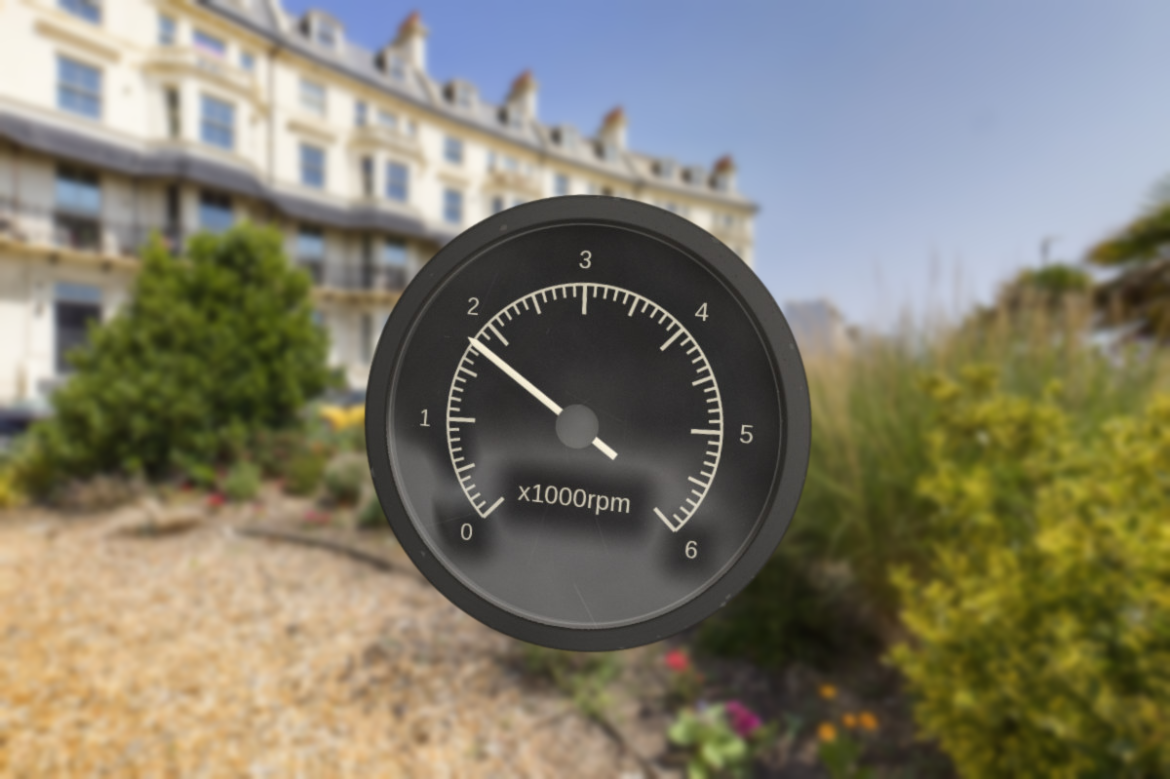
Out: 1800 rpm
